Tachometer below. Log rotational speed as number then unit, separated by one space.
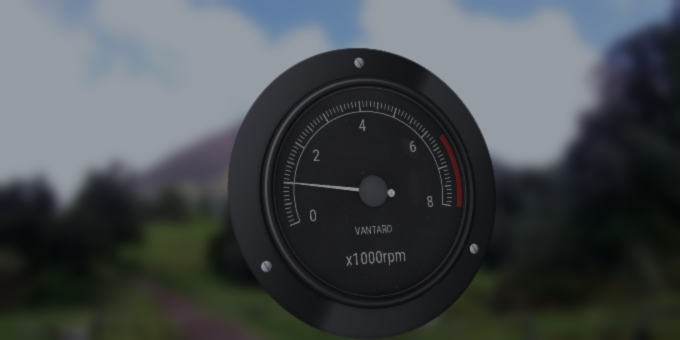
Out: 1000 rpm
